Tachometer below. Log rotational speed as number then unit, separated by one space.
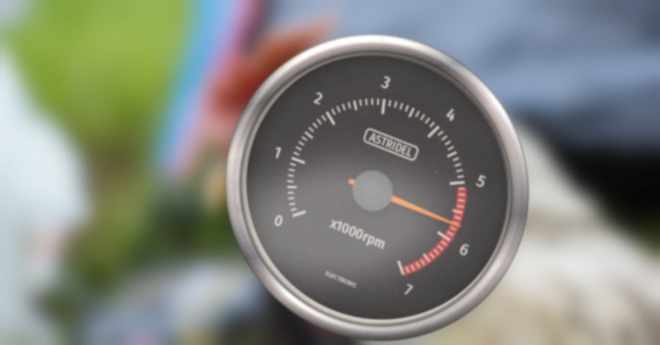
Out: 5700 rpm
